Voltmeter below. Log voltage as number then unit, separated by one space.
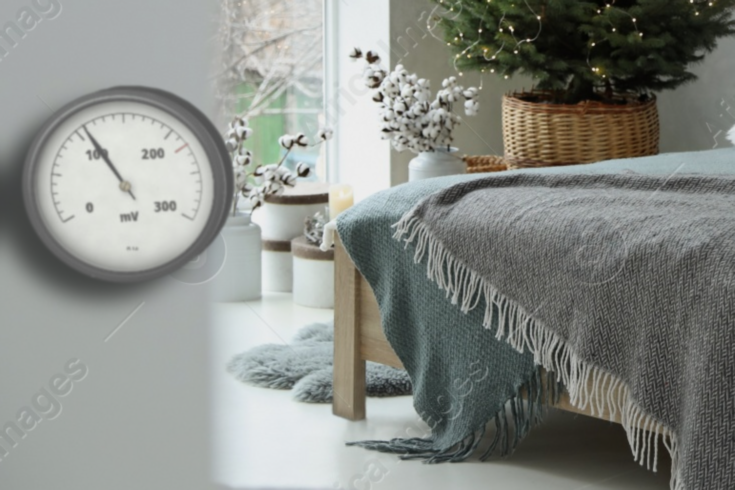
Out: 110 mV
